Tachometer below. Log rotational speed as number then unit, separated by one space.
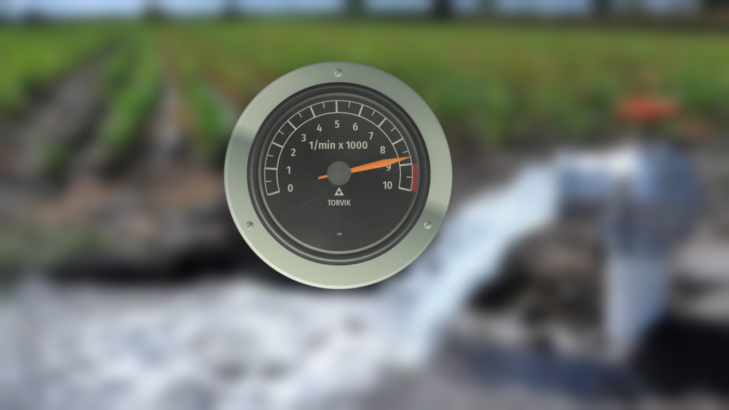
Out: 8750 rpm
